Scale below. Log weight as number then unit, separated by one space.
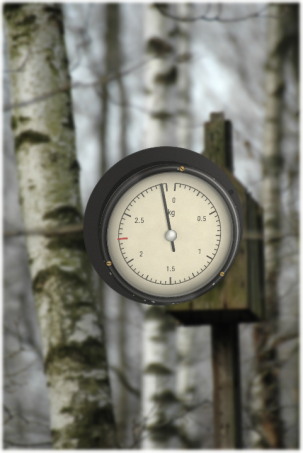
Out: 2.95 kg
